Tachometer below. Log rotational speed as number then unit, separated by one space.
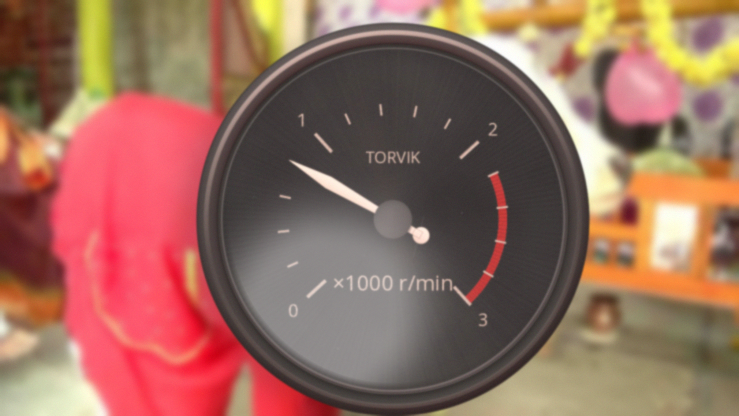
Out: 800 rpm
